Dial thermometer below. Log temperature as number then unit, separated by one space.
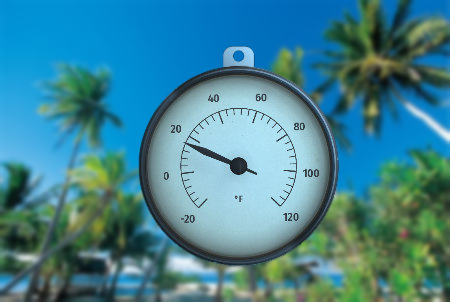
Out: 16 °F
